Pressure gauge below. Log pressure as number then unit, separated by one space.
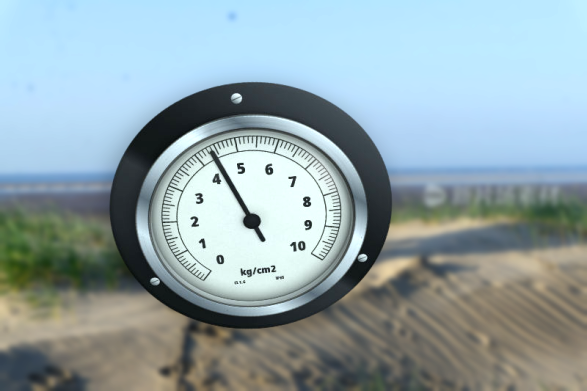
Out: 4.4 kg/cm²
